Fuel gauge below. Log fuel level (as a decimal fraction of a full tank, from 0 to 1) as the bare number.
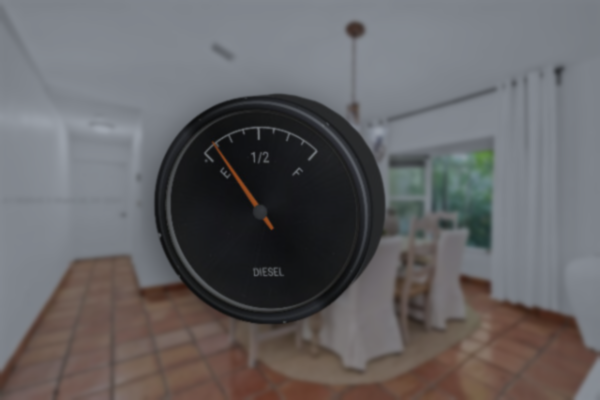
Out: 0.125
